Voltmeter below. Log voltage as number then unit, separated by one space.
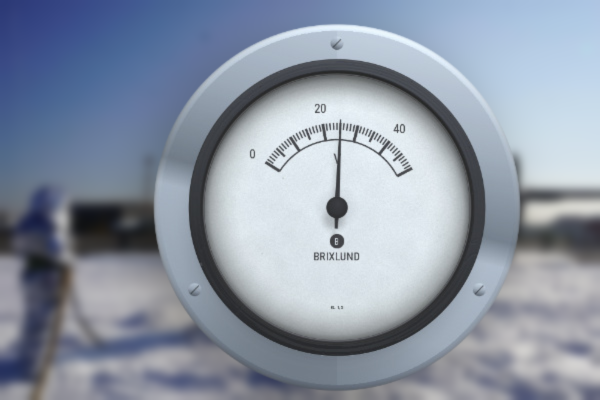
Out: 25 V
